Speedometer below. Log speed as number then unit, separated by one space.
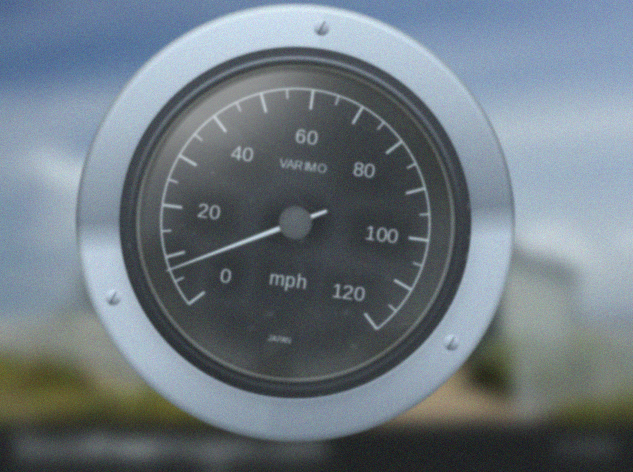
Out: 7.5 mph
